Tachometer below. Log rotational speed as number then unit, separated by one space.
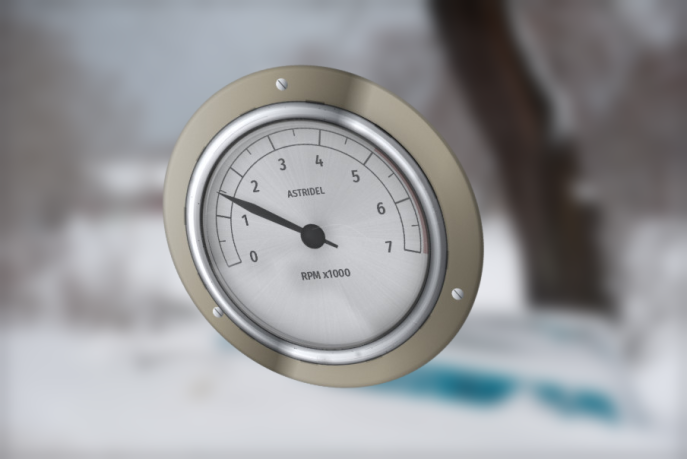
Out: 1500 rpm
